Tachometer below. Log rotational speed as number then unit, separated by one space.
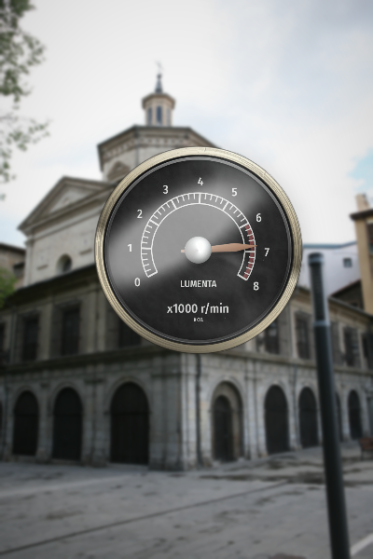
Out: 6800 rpm
